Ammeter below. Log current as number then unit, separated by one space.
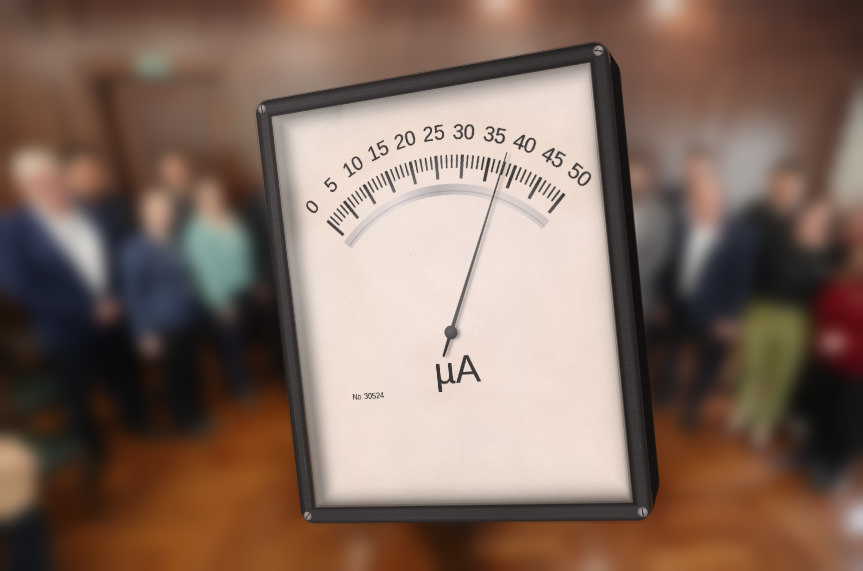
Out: 38 µA
